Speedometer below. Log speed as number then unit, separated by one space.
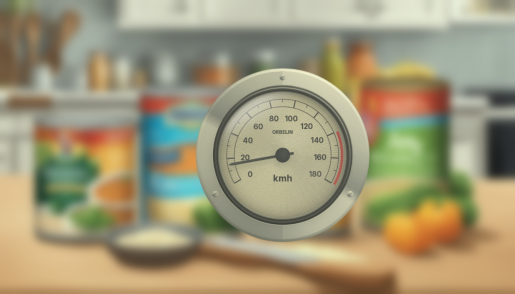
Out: 15 km/h
